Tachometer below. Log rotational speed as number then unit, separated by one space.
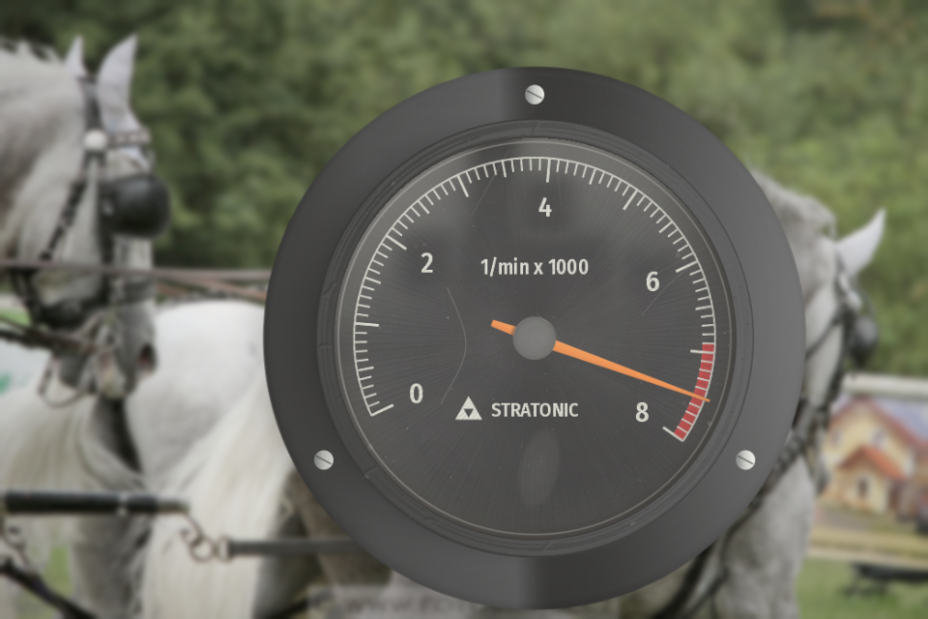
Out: 7500 rpm
